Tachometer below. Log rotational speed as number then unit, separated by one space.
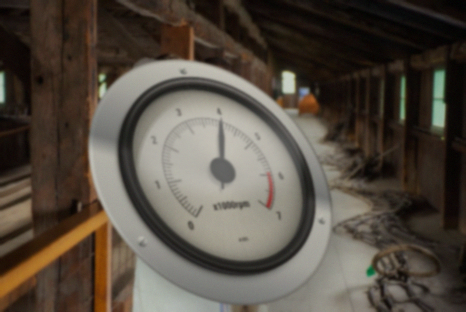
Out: 4000 rpm
